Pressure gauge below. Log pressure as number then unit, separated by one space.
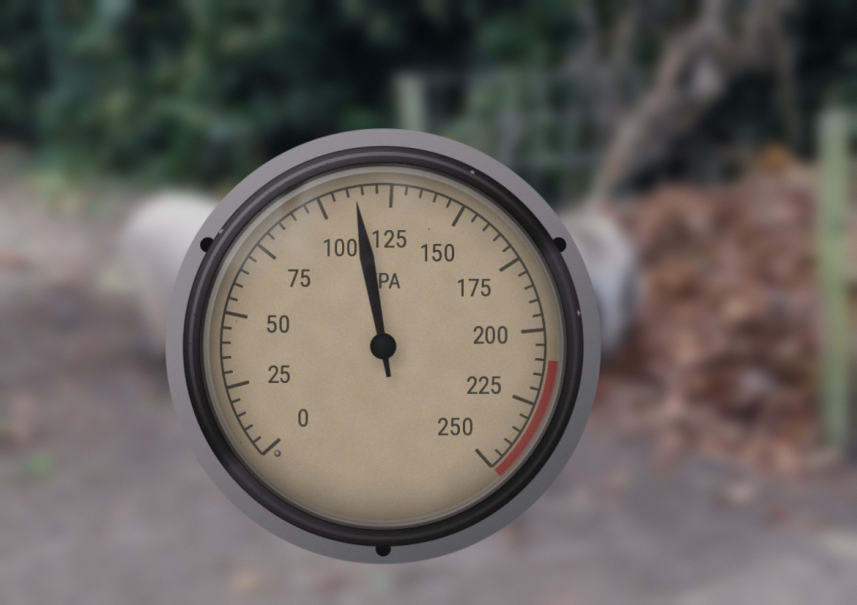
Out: 112.5 kPa
